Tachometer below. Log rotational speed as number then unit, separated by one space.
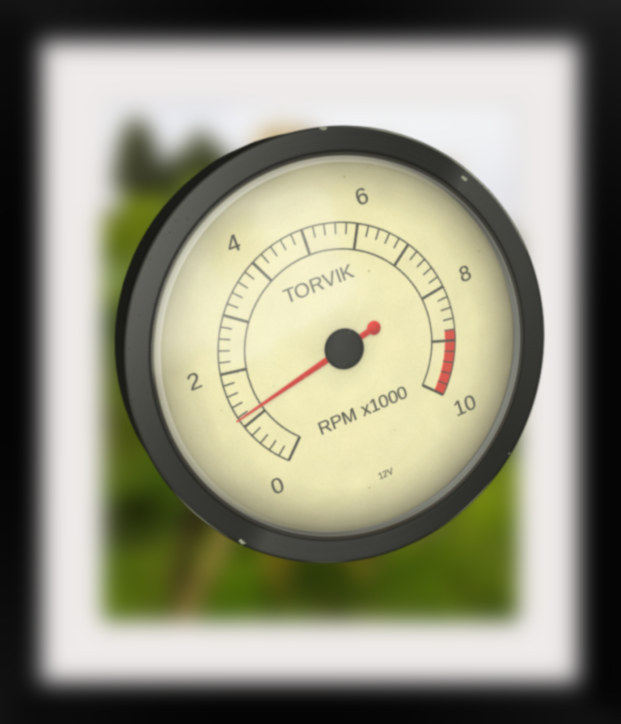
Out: 1200 rpm
